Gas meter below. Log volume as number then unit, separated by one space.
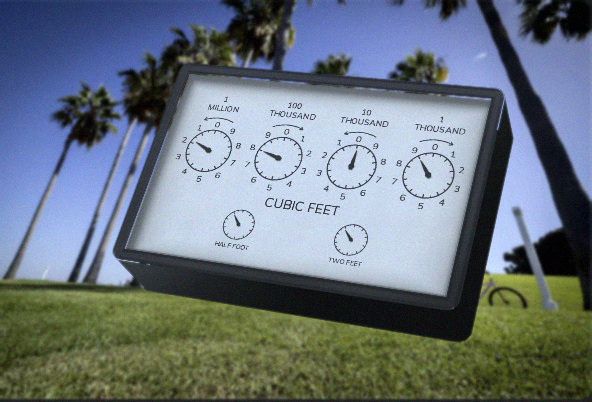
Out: 179900 ft³
